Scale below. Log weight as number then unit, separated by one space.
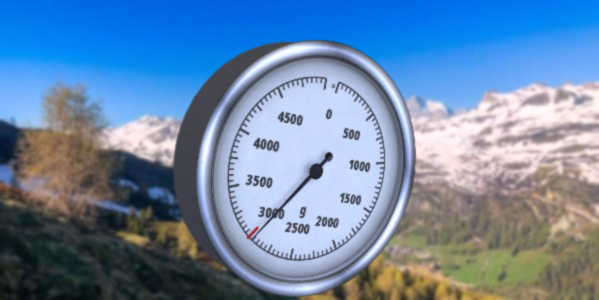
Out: 3000 g
